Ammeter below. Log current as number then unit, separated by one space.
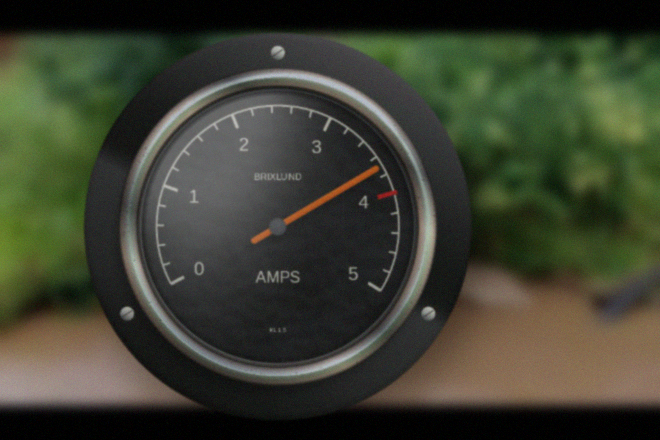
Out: 3.7 A
